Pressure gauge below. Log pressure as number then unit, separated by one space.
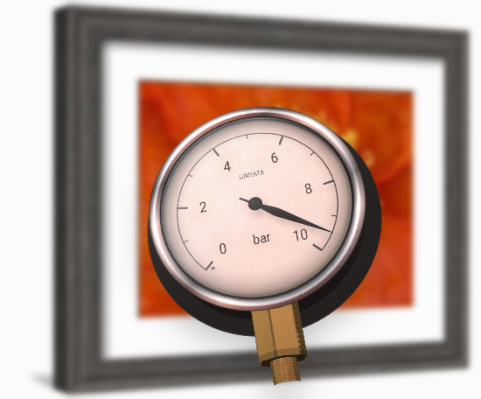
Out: 9.5 bar
